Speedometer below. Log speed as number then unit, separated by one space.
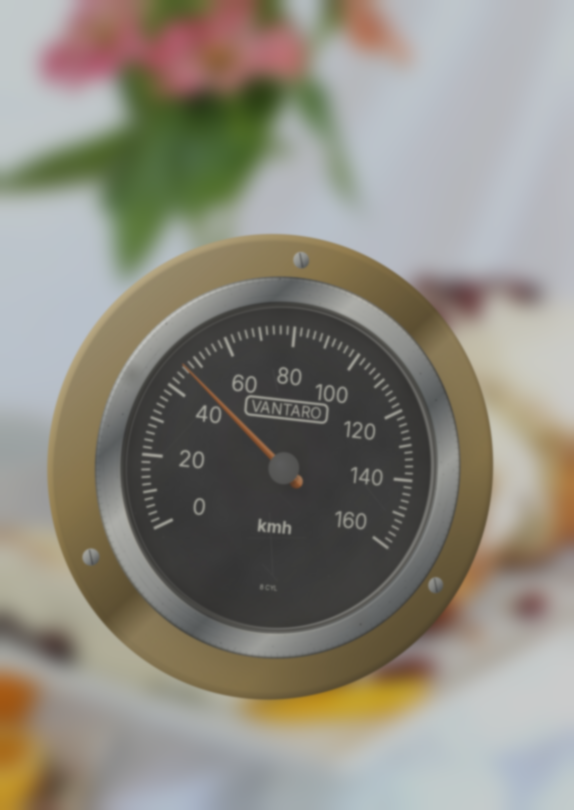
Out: 46 km/h
